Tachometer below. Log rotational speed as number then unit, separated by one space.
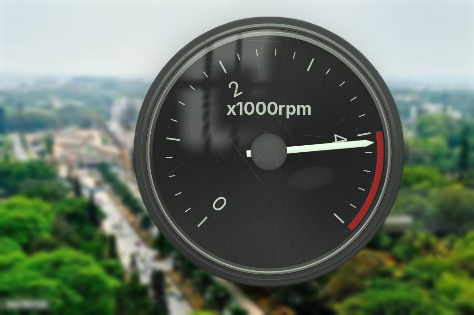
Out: 4100 rpm
